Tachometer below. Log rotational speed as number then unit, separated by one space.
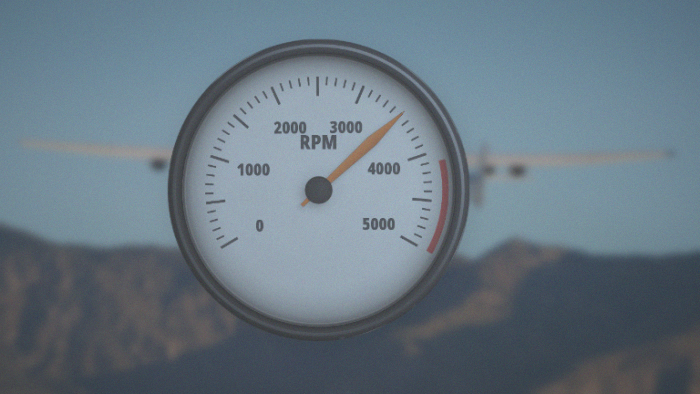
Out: 3500 rpm
